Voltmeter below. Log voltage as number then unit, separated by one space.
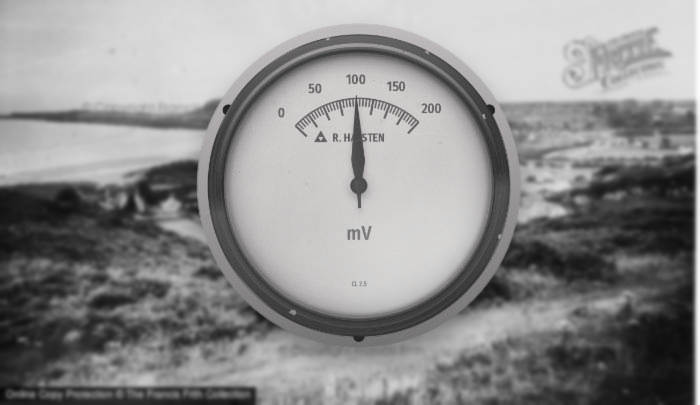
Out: 100 mV
